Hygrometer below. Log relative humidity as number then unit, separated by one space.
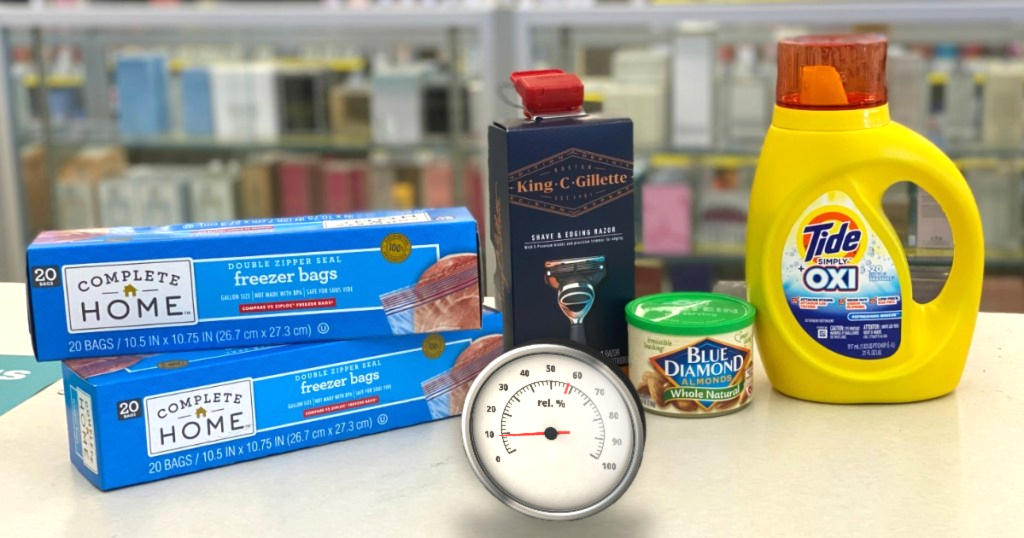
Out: 10 %
